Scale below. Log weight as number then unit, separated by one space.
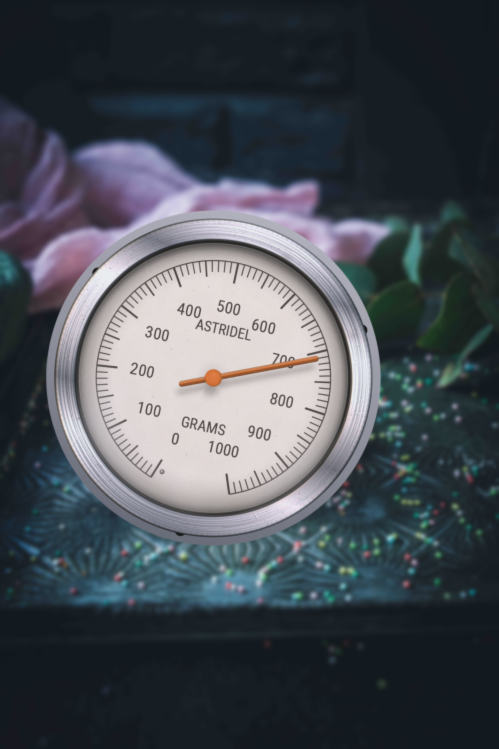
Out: 710 g
